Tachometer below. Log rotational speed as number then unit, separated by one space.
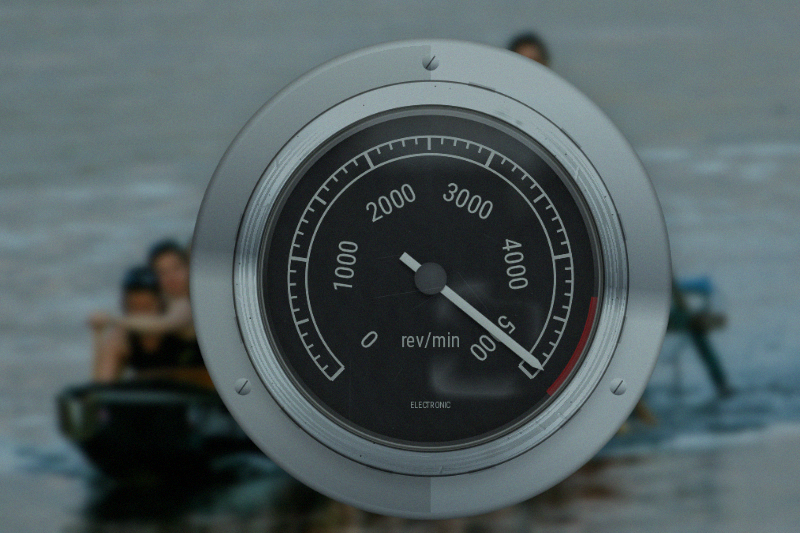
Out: 4900 rpm
